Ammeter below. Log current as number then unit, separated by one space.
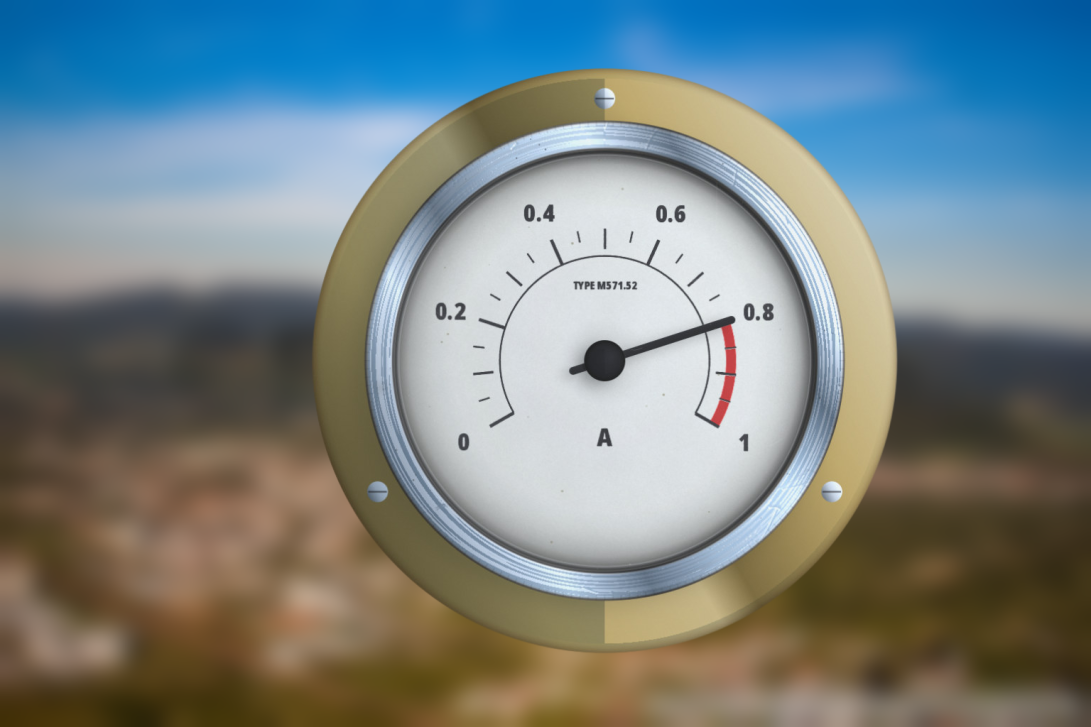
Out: 0.8 A
